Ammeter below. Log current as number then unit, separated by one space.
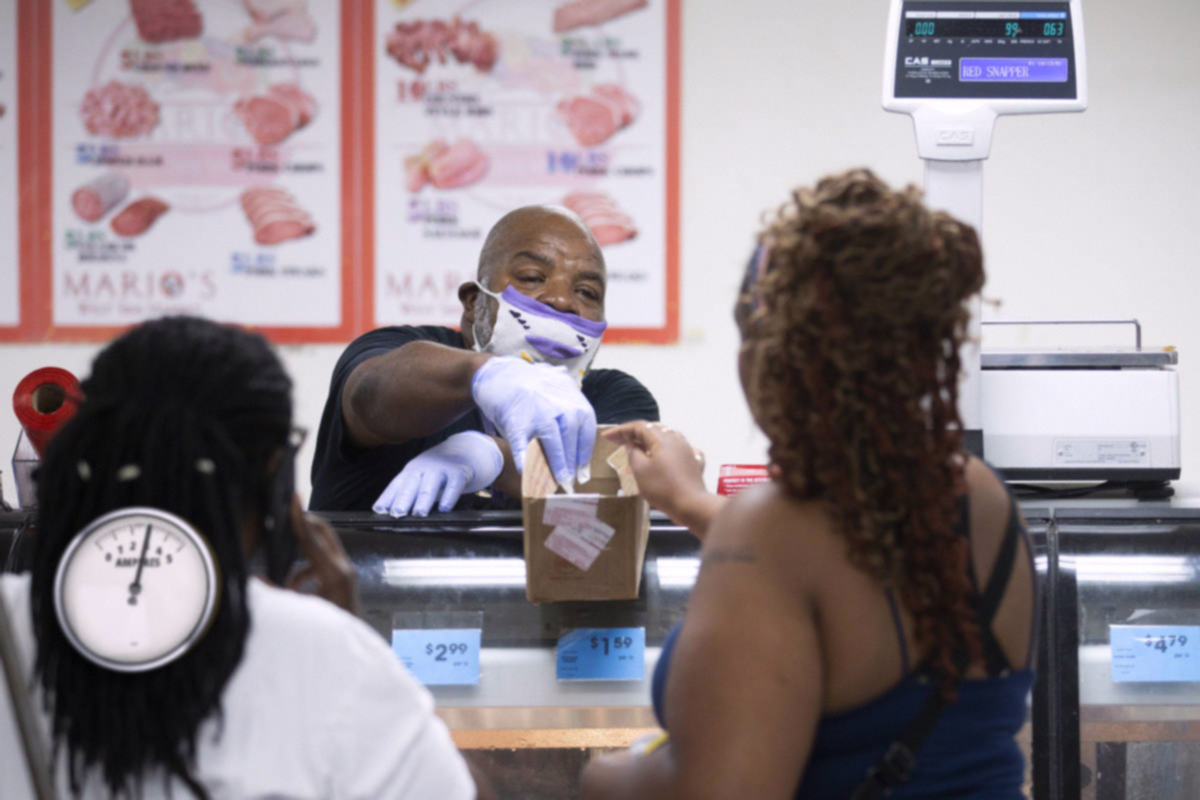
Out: 3 A
